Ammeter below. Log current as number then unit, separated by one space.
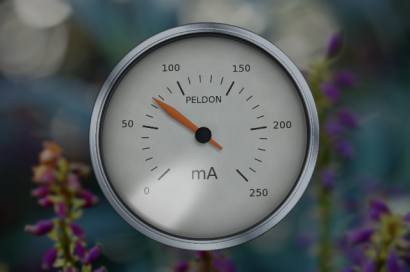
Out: 75 mA
